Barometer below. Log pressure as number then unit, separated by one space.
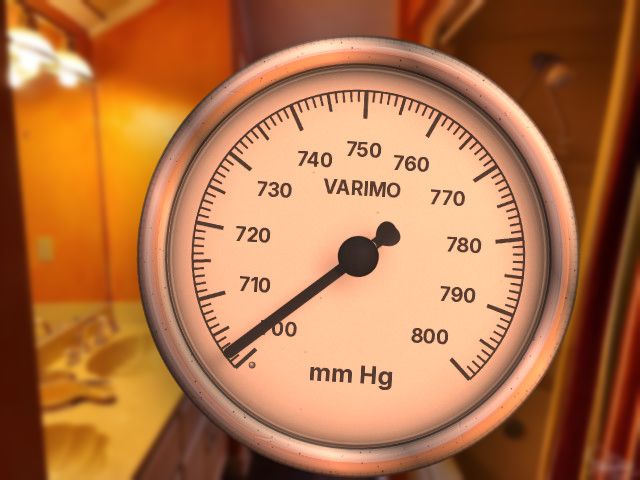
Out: 702 mmHg
